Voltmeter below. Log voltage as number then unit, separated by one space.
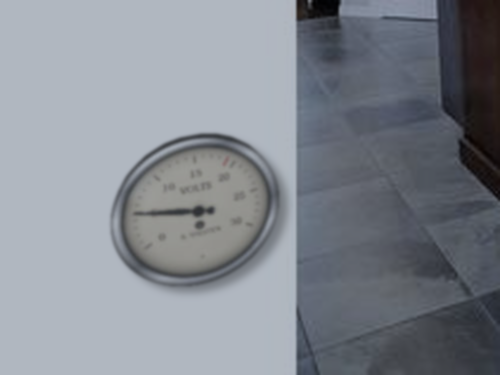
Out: 5 V
